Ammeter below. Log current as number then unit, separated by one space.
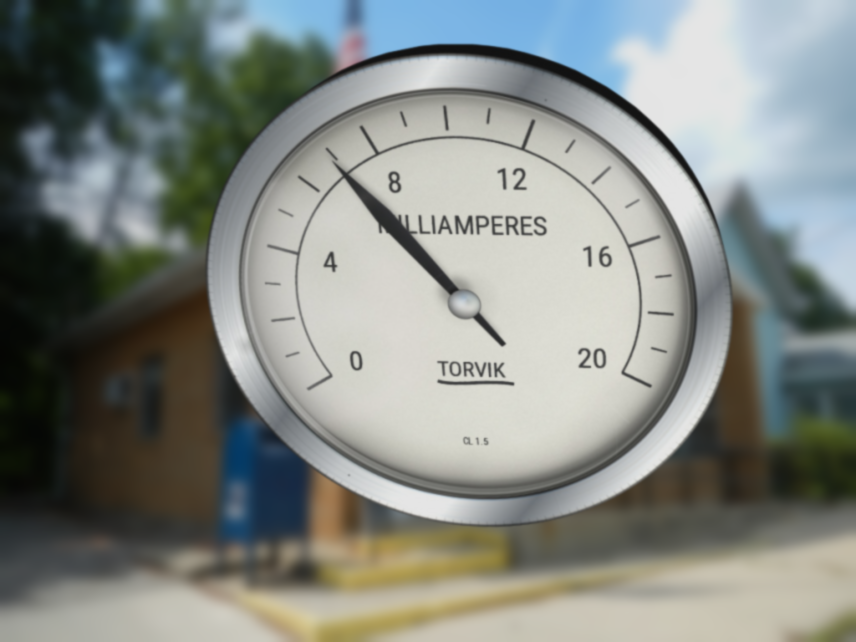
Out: 7 mA
